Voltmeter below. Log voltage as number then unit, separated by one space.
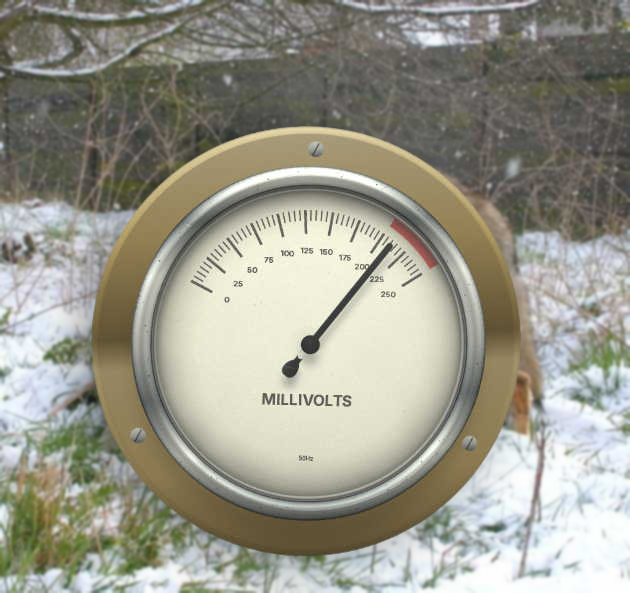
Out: 210 mV
